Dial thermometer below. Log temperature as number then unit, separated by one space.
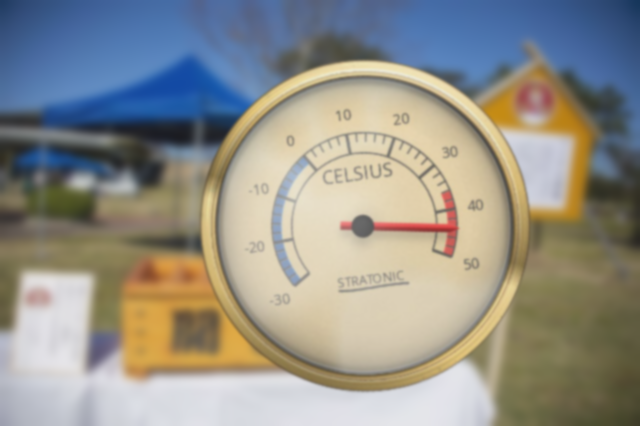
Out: 44 °C
